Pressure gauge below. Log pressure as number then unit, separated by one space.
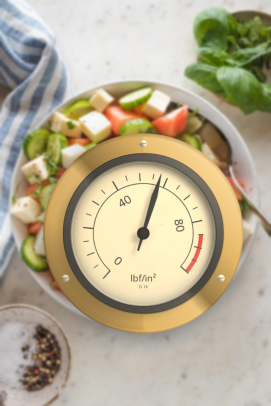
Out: 57.5 psi
